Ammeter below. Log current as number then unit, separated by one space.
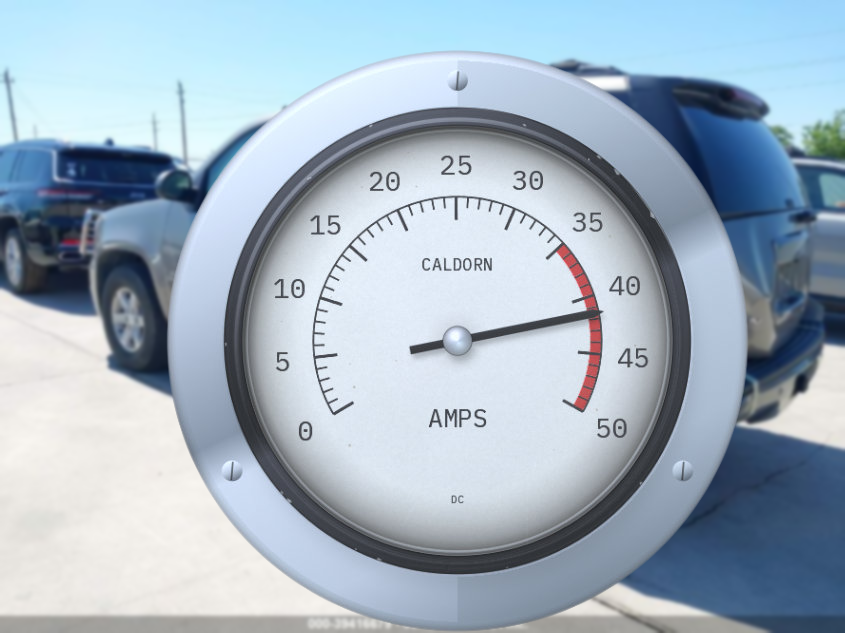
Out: 41.5 A
